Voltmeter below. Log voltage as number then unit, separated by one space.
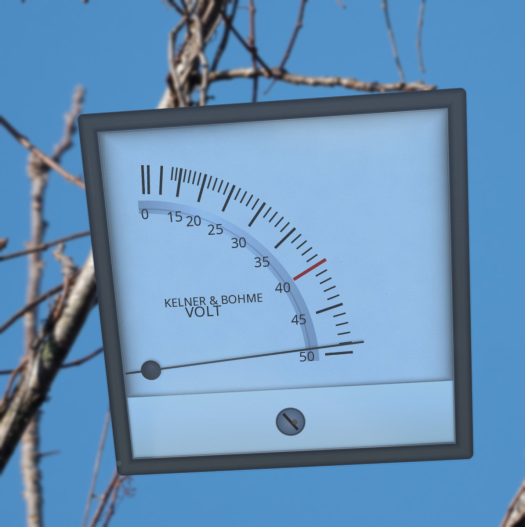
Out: 49 V
